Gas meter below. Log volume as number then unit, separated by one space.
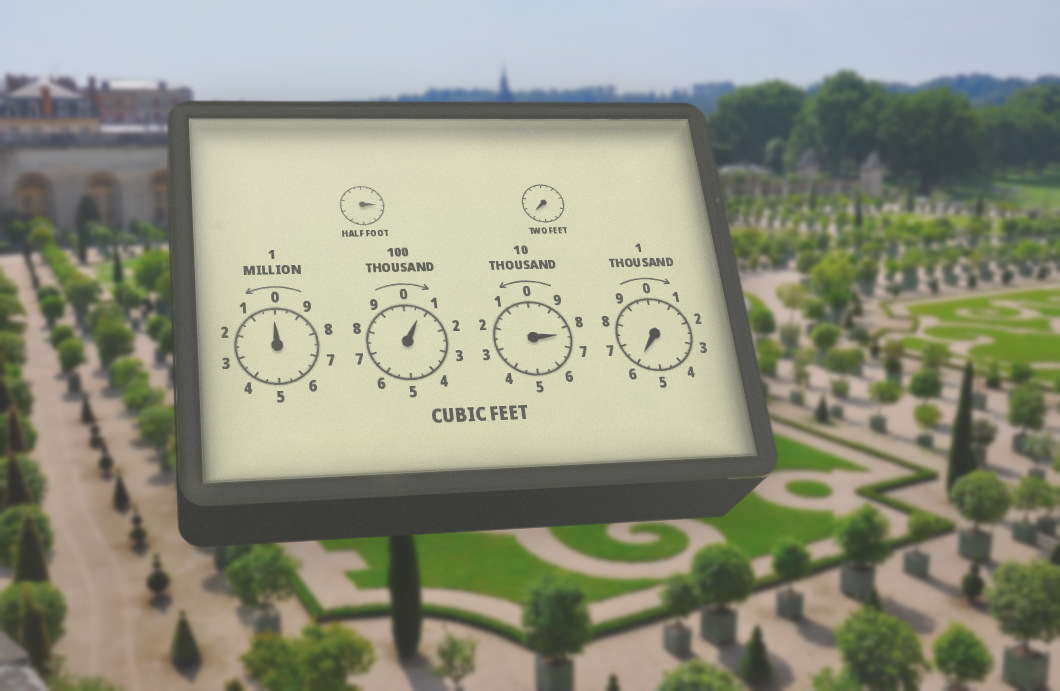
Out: 7600 ft³
